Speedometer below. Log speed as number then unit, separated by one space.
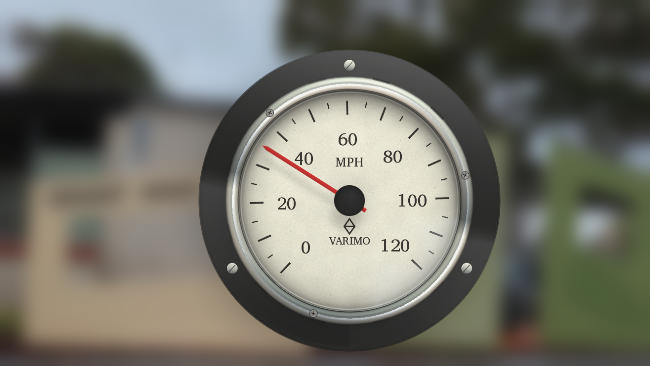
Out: 35 mph
